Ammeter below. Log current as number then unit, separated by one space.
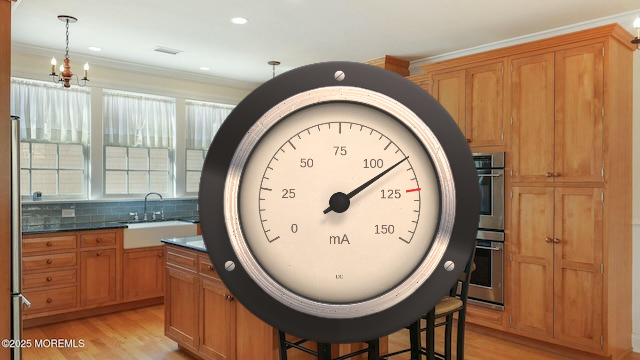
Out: 110 mA
